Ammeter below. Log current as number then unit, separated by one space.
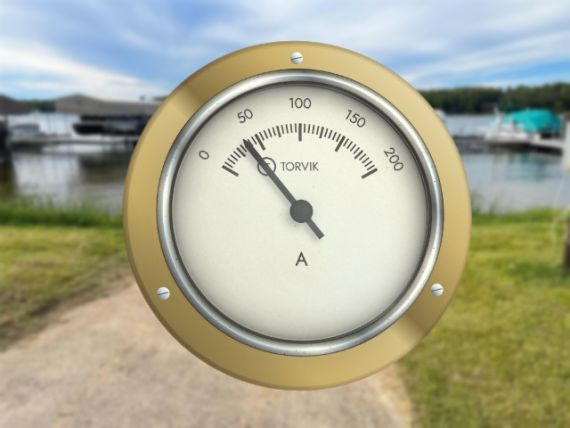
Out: 35 A
